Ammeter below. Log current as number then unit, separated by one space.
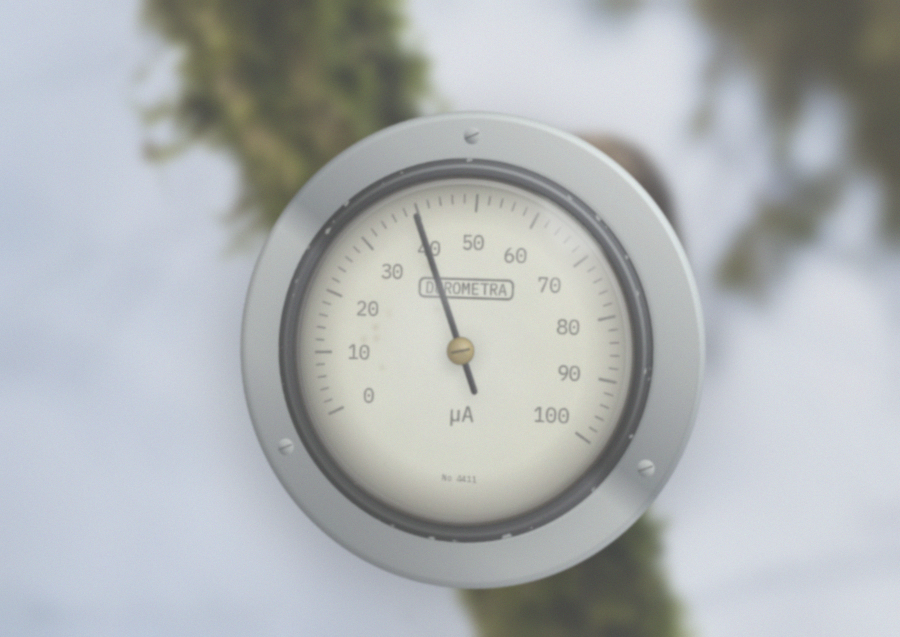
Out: 40 µA
